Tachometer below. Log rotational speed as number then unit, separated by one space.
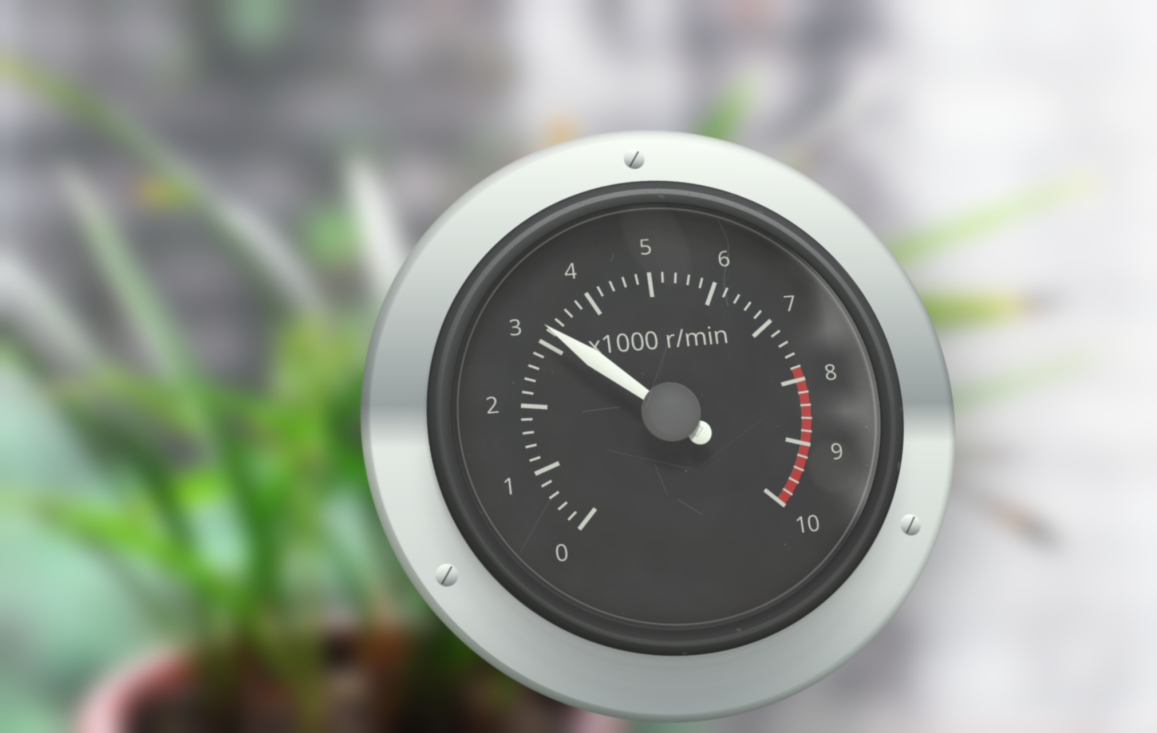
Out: 3200 rpm
